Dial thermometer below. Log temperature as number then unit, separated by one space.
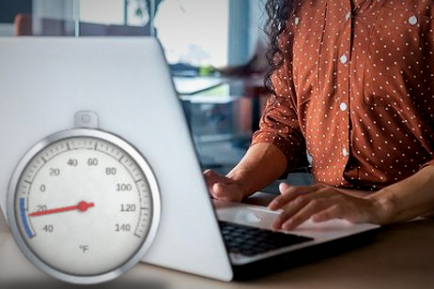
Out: -24 °F
